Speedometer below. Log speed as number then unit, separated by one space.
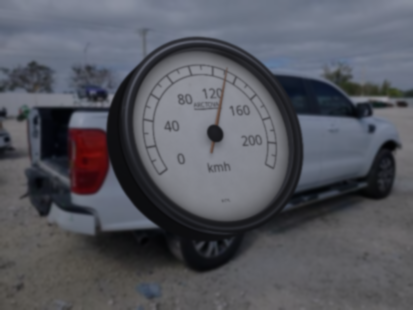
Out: 130 km/h
